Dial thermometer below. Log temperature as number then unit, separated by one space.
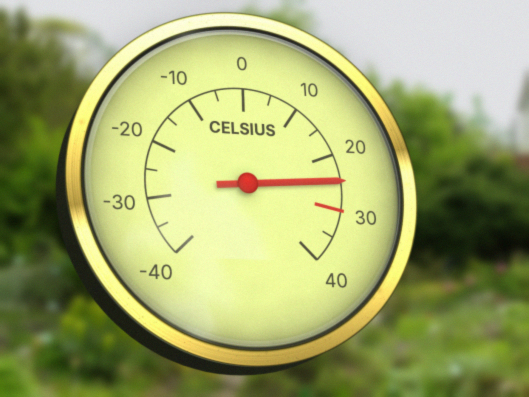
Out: 25 °C
